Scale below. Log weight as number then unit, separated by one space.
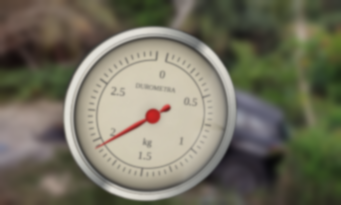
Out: 1.95 kg
